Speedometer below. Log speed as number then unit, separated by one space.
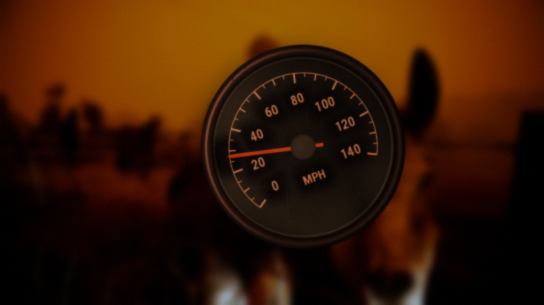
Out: 27.5 mph
